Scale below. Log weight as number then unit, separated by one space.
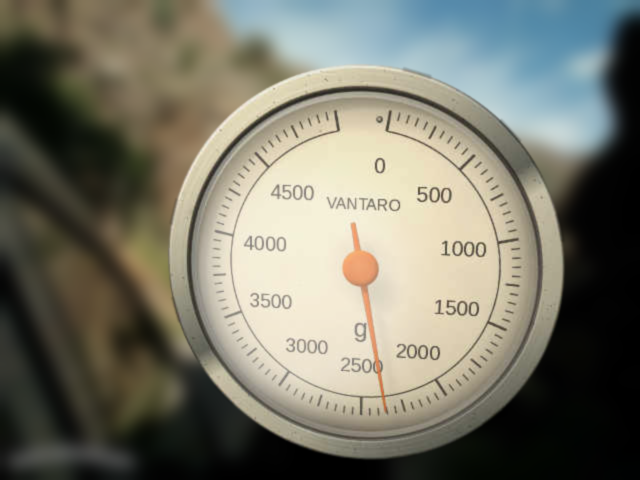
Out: 2350 g
